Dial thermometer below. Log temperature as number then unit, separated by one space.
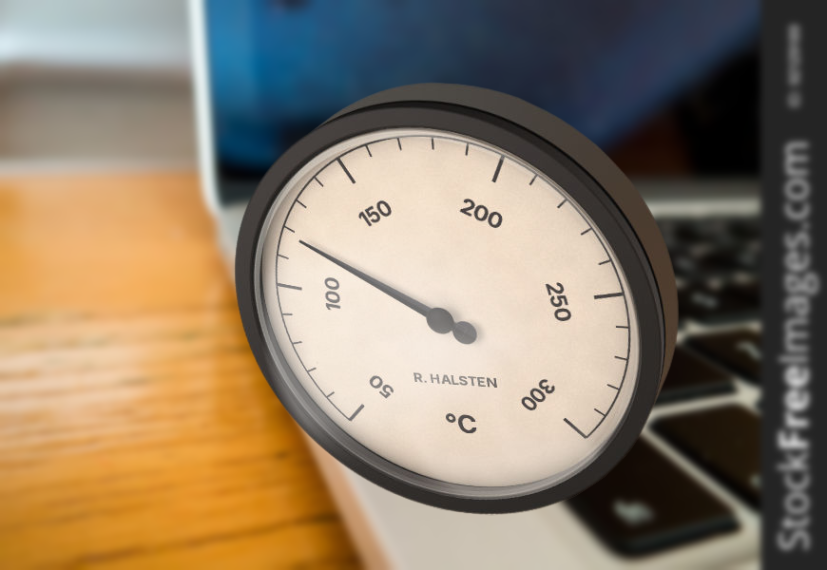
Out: 120 °C
